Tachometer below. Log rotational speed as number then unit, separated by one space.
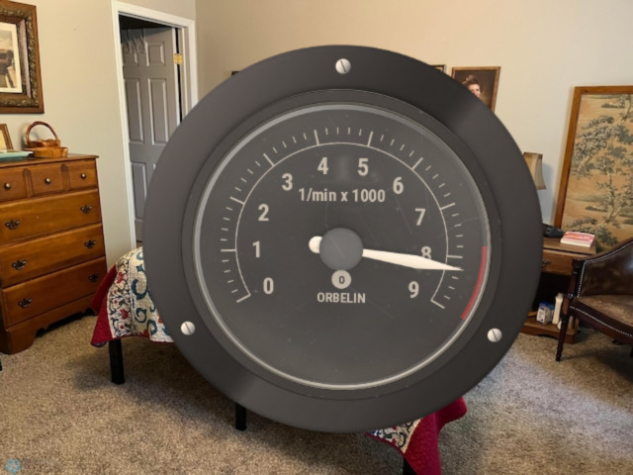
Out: 8200 rpm
